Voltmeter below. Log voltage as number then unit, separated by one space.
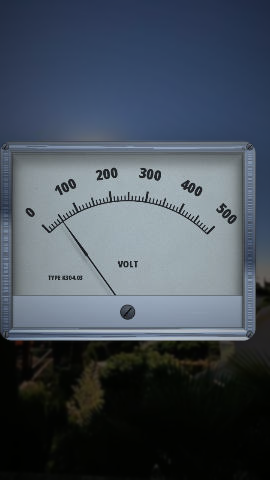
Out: 50 V
